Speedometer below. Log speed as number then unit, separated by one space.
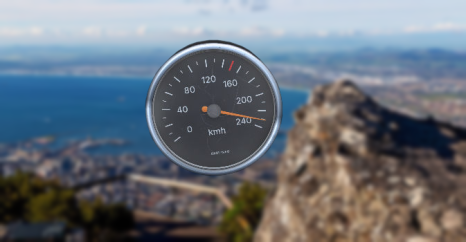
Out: 230 km/h
